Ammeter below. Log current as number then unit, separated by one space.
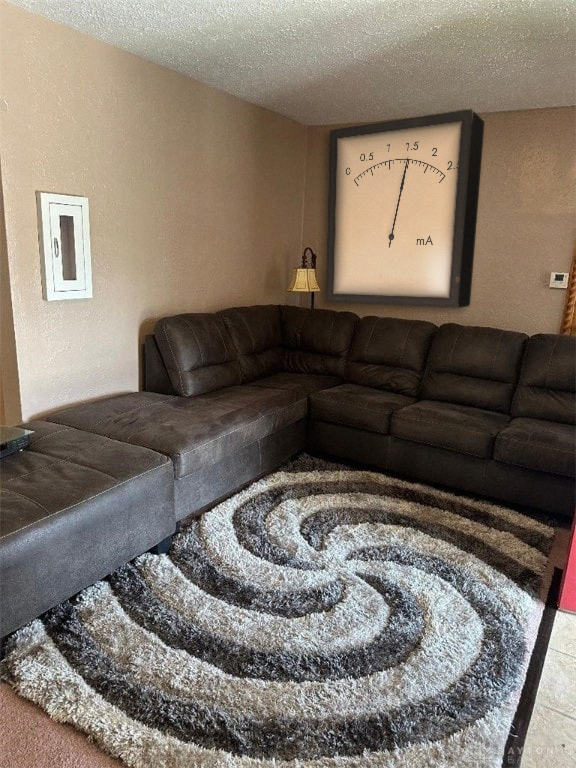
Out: 1.5 mA
